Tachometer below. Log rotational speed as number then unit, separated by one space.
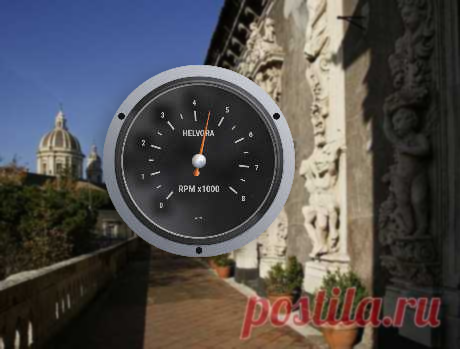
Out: 4500 rpm
